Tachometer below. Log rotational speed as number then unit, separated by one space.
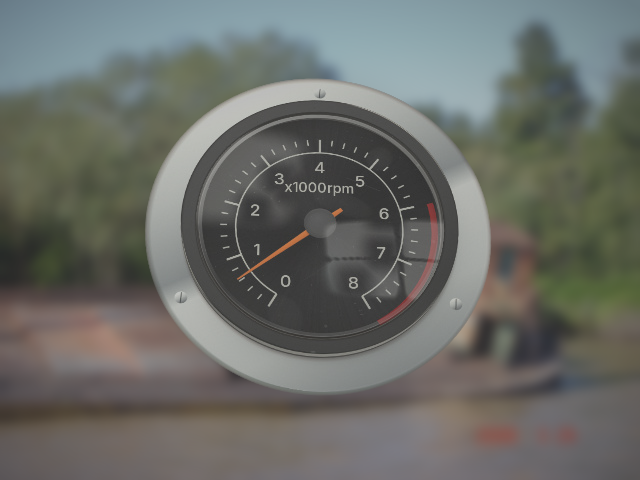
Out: 600 rpm
